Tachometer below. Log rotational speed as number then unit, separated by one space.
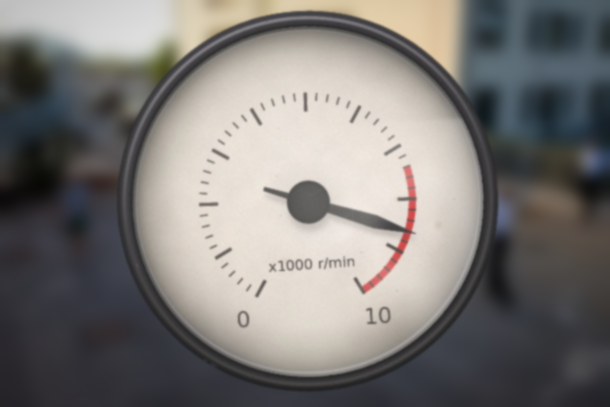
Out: 8600 rpm
